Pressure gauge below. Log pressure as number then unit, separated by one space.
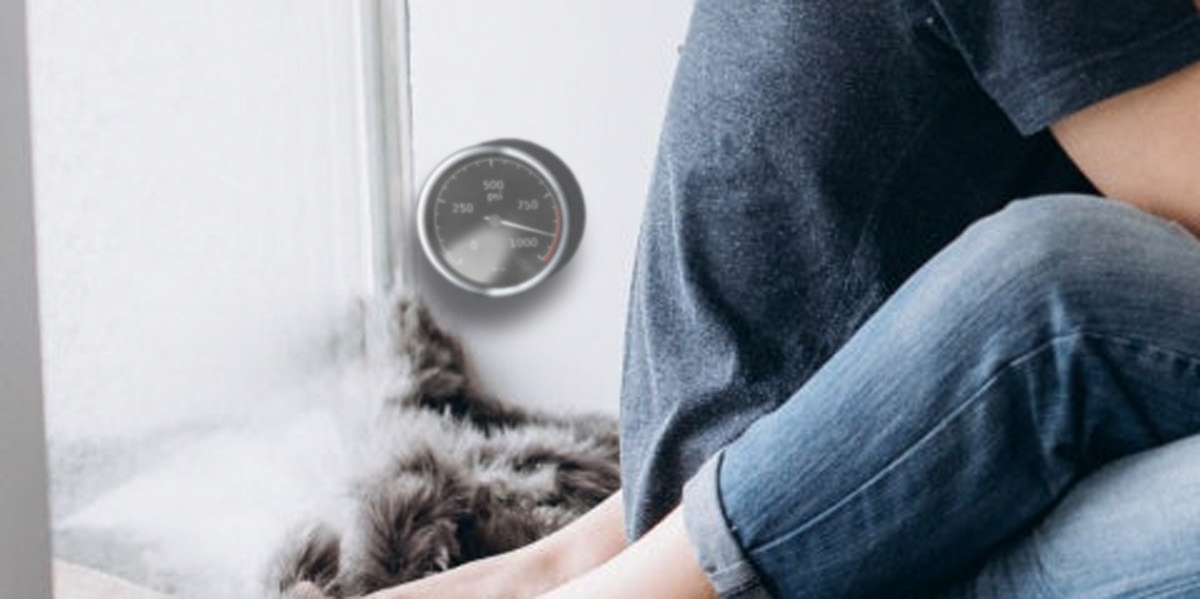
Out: 900 psi
